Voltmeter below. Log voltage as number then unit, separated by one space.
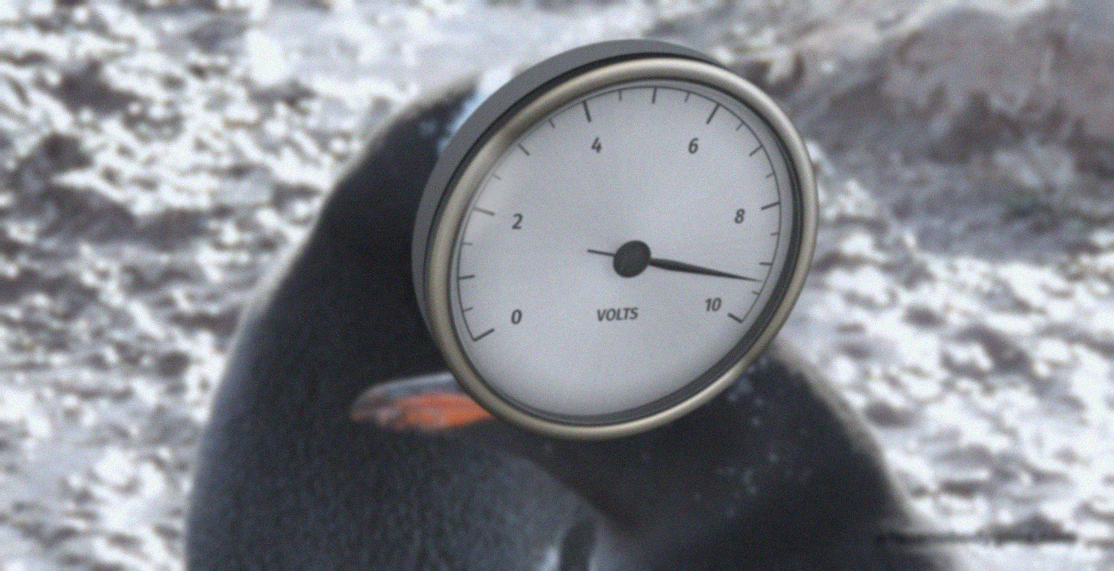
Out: 9.25 V
